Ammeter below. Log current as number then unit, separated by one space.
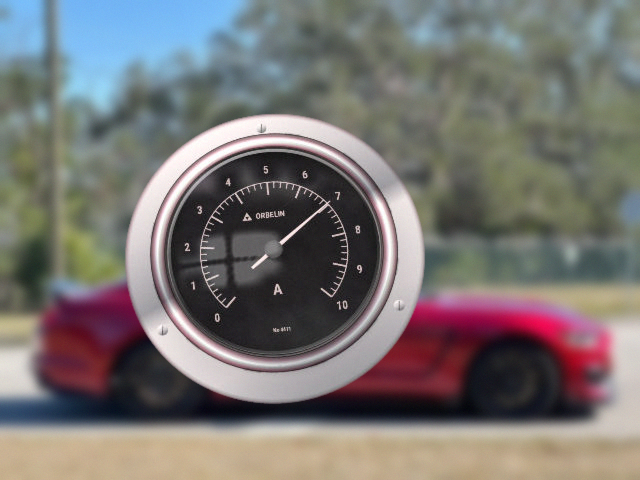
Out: 7 A
